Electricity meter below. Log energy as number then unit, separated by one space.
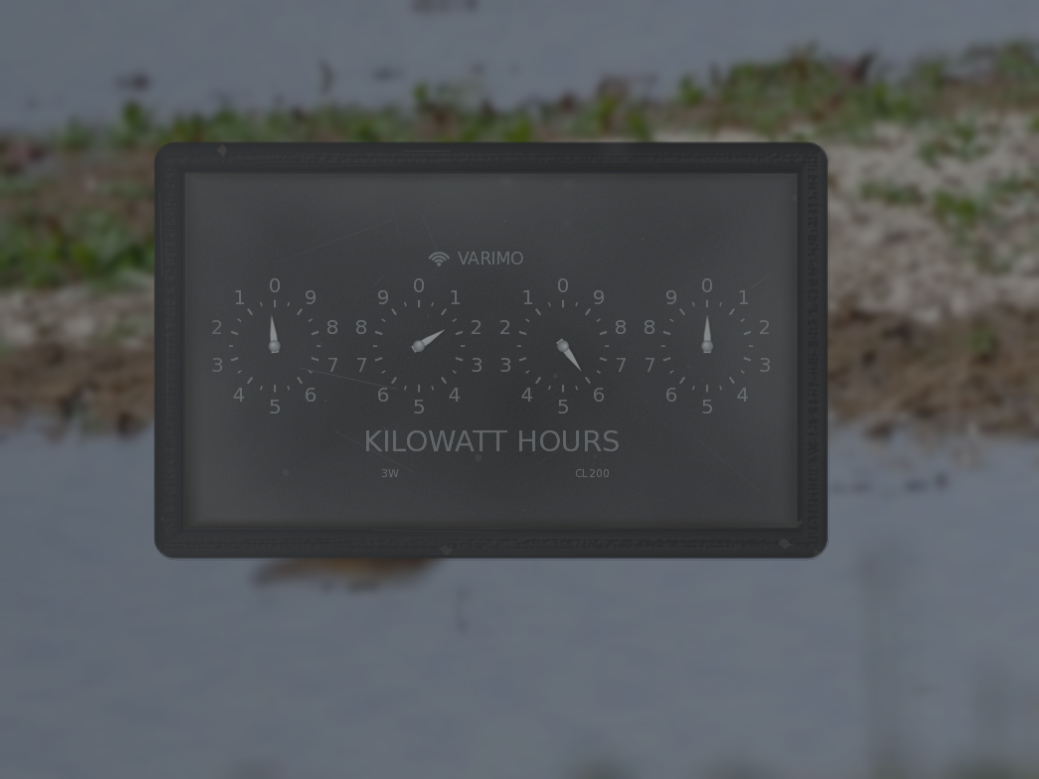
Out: 160 kWh
